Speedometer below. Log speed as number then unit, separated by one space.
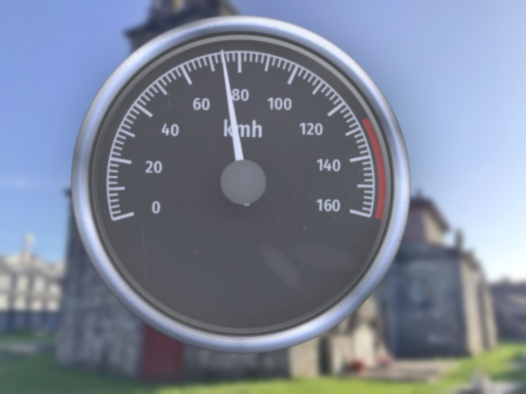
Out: 74 km/h
